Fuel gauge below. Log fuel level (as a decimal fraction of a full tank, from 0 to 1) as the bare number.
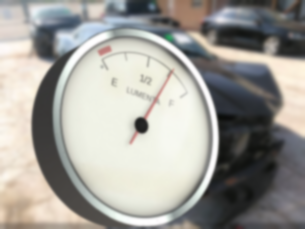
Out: 0.75
